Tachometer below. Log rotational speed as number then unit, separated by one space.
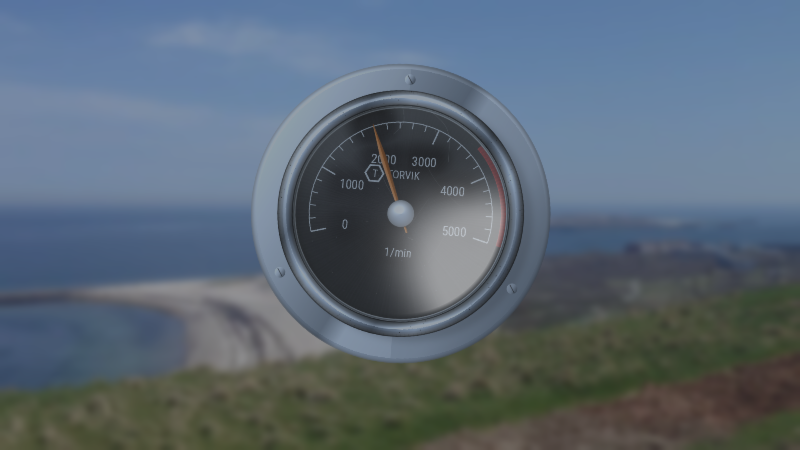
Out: 2000 rpm
